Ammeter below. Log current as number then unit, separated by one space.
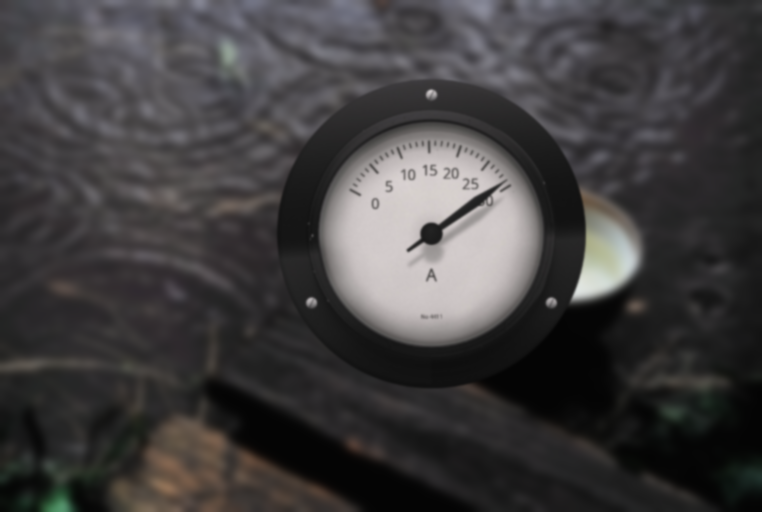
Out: 29 A
